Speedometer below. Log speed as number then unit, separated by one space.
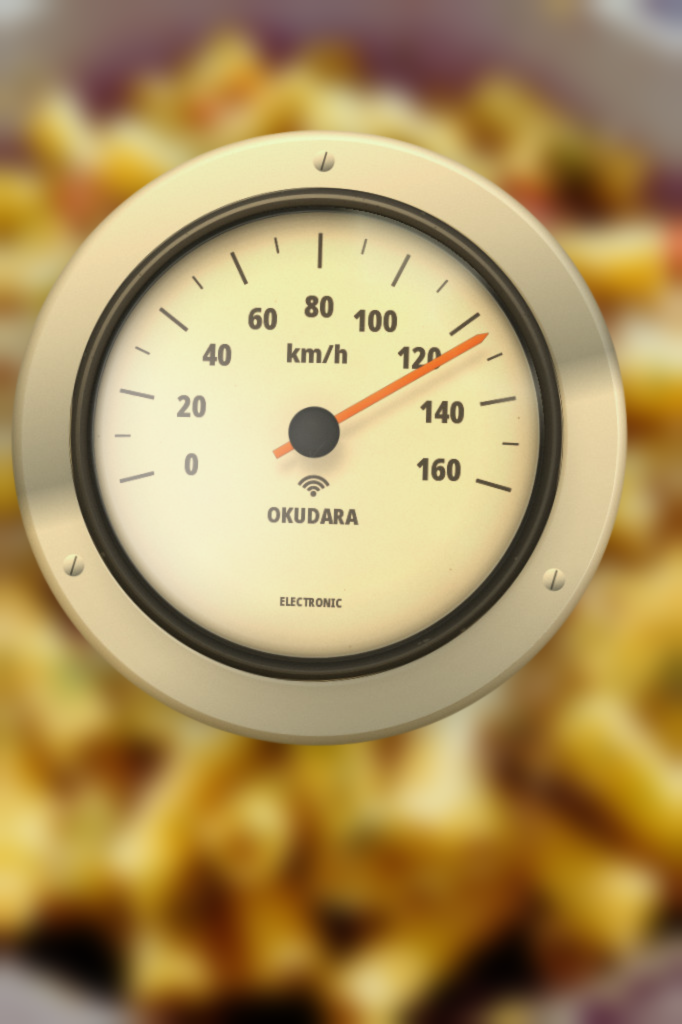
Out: 125 km/h
